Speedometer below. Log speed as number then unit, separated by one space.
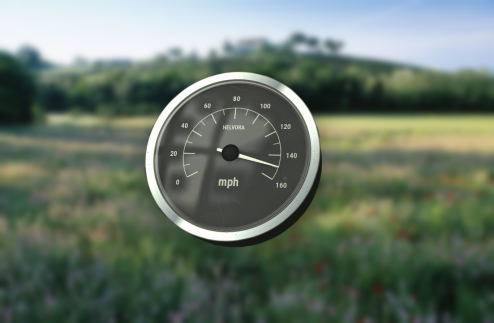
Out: 150 mph
